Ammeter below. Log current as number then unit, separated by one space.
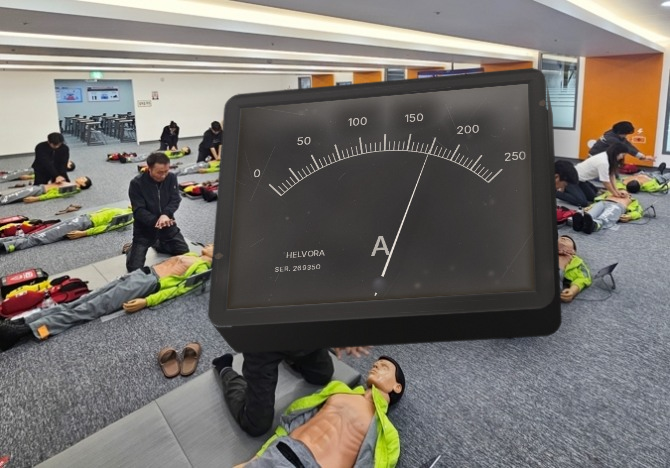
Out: 175 A
